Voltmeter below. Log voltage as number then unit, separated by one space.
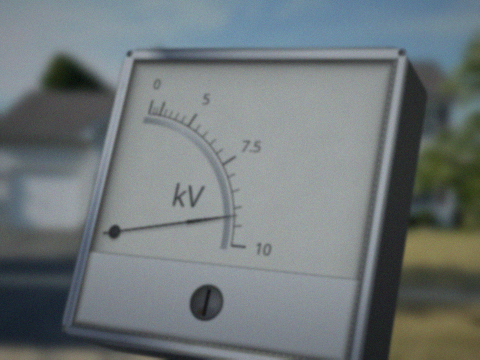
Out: 9.25 kV
